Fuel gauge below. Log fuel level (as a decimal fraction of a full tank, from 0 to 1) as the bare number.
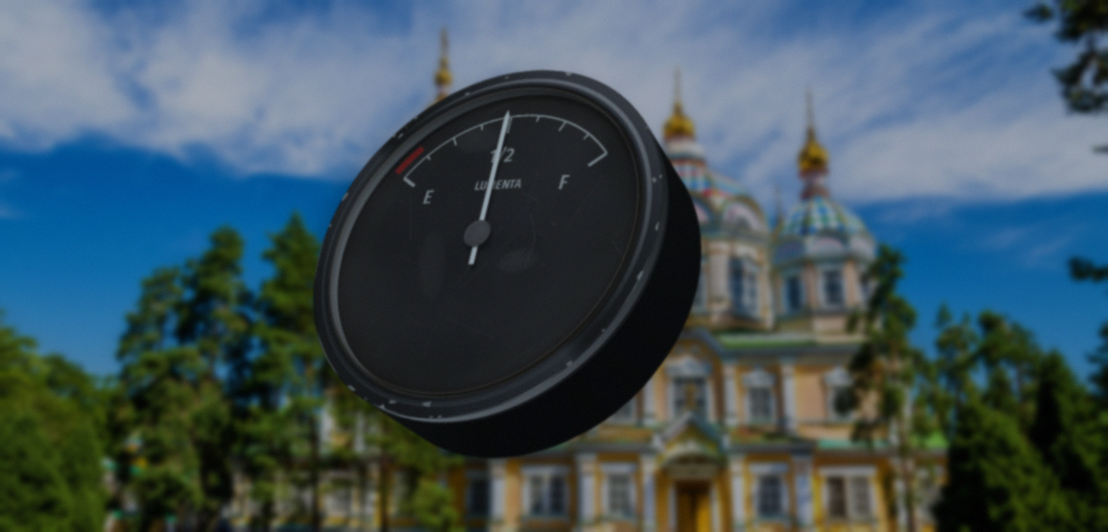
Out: 0.5
